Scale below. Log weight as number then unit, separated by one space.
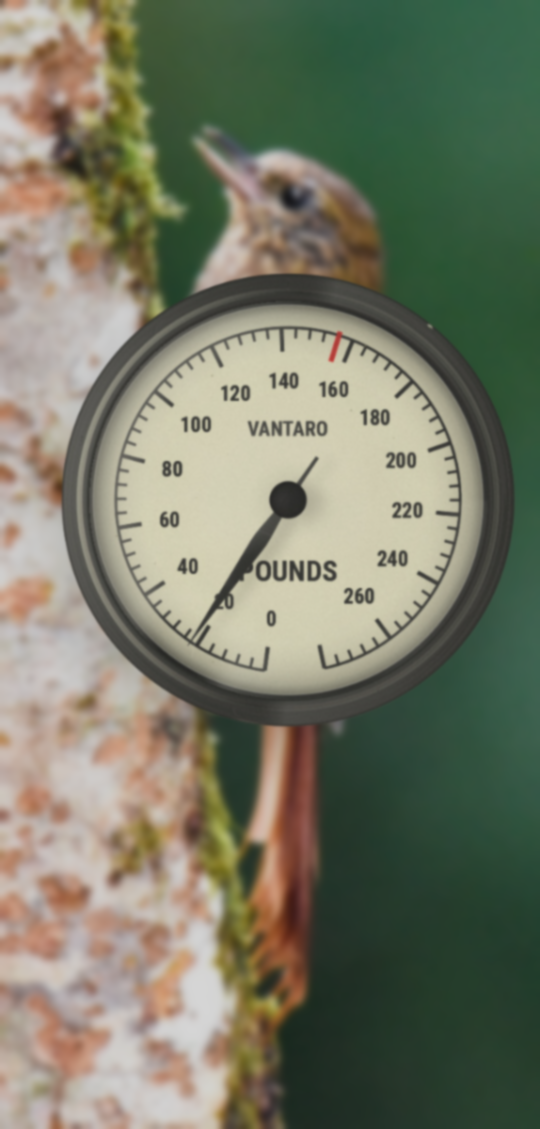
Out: 22 lb
